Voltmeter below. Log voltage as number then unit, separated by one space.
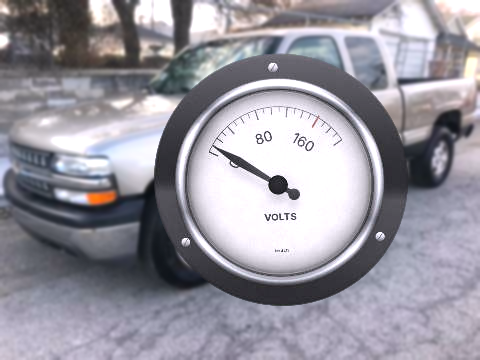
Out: 10 V
